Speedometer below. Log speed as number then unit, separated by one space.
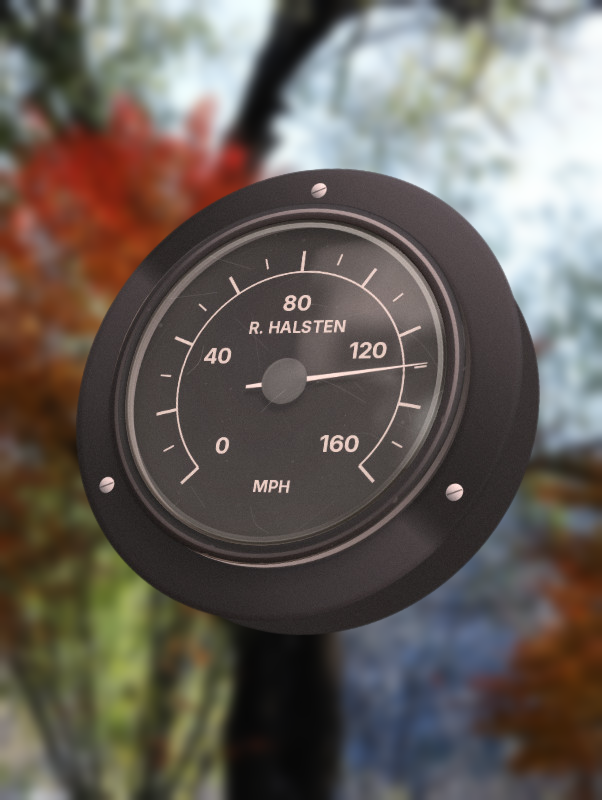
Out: 130 mph
